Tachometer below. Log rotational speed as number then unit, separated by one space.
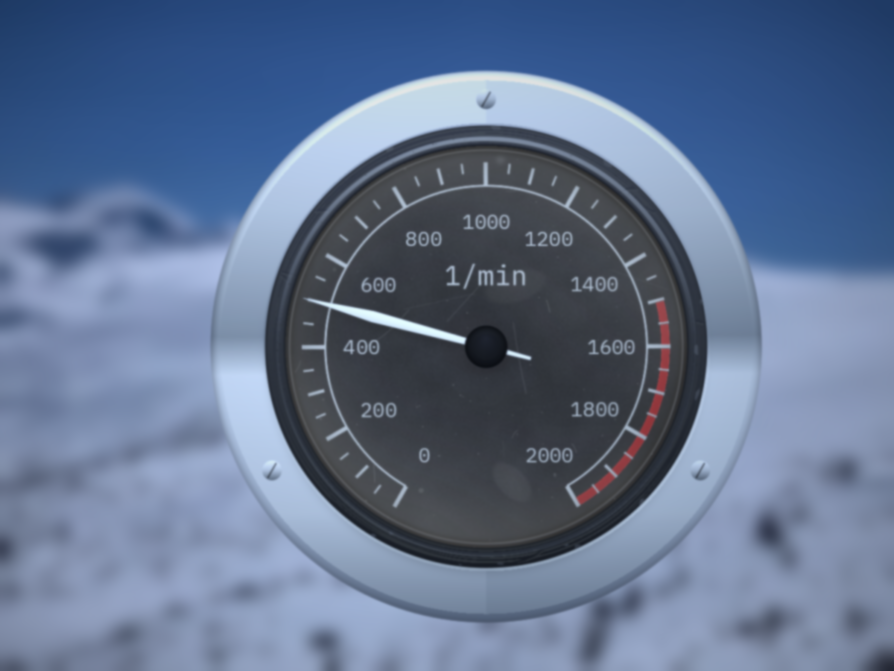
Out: 500 rpm
